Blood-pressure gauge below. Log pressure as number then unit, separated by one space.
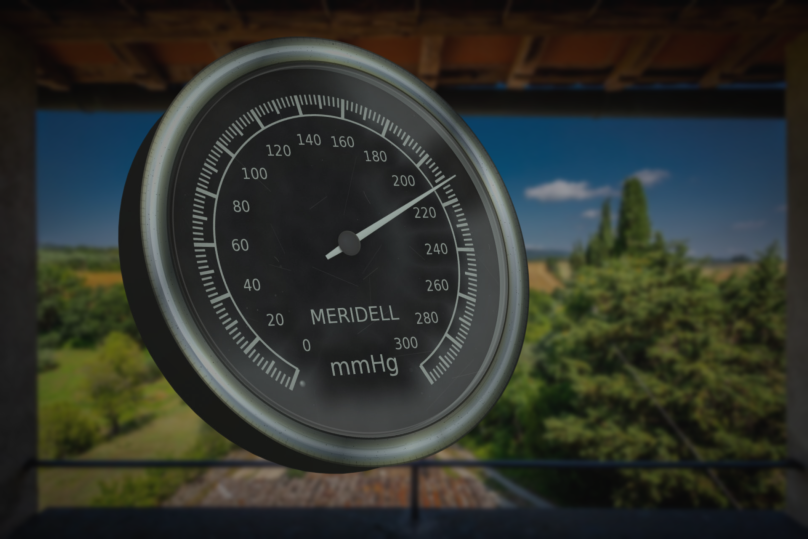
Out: 212 mmHg
